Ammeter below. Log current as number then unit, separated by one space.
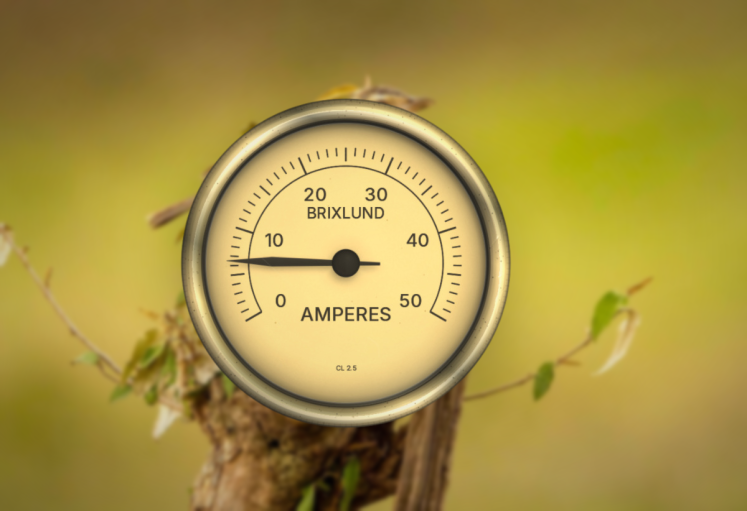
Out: 6.5 A
